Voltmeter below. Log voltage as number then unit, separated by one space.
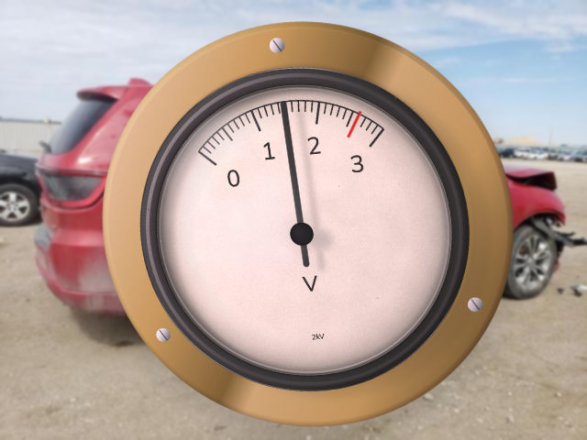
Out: 1.5 V
